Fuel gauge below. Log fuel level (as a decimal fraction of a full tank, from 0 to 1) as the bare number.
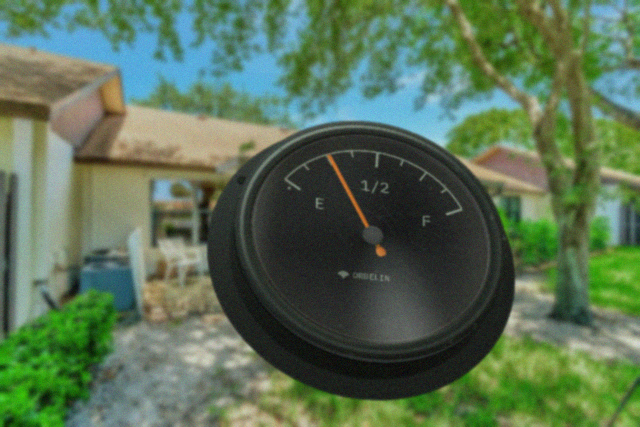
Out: 0.25
